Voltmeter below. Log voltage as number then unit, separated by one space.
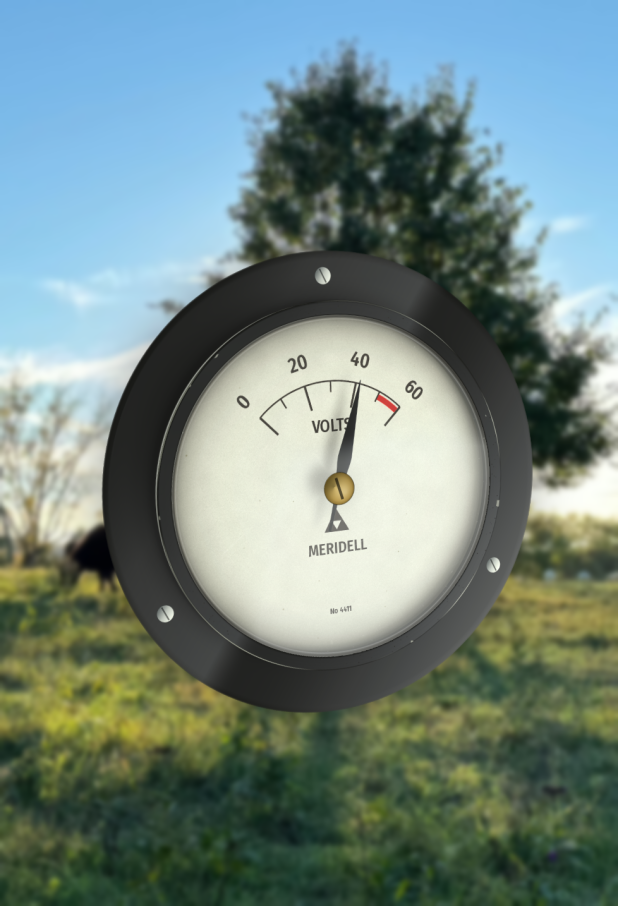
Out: 40 V
